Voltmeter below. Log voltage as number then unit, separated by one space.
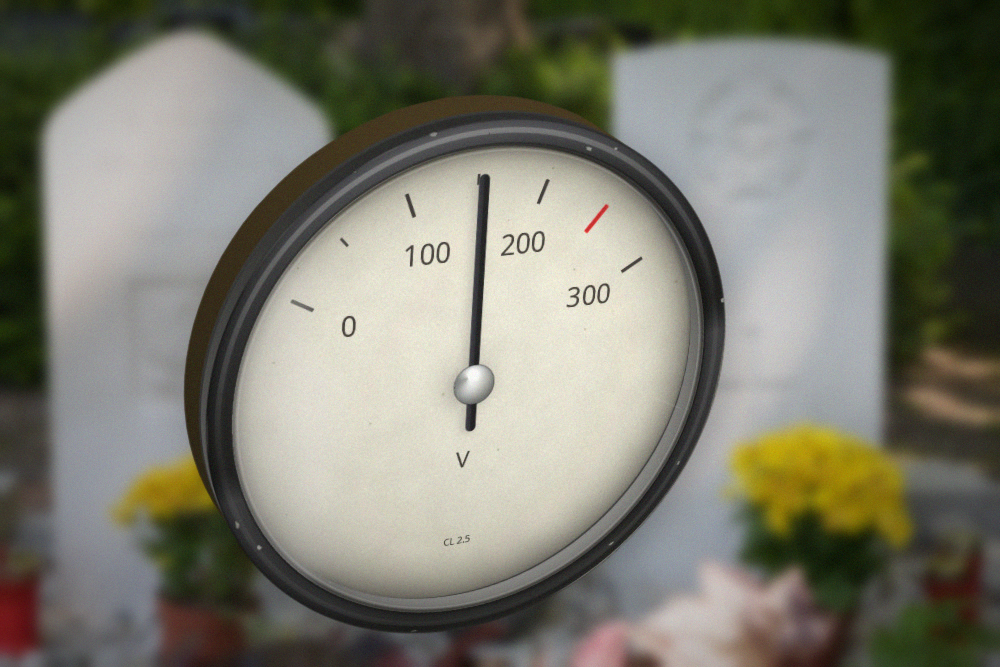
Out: 150 V
